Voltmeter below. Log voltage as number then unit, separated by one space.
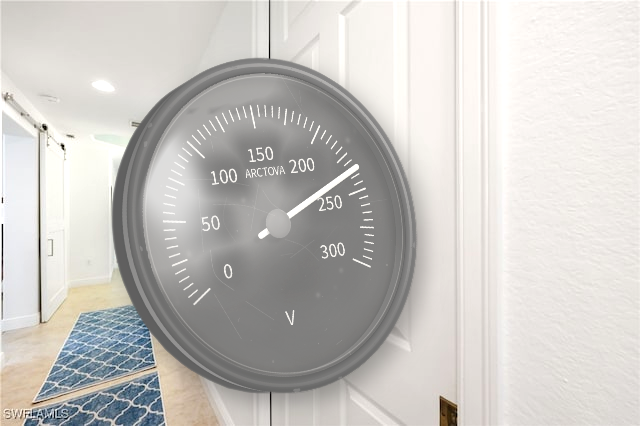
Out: 235 V
